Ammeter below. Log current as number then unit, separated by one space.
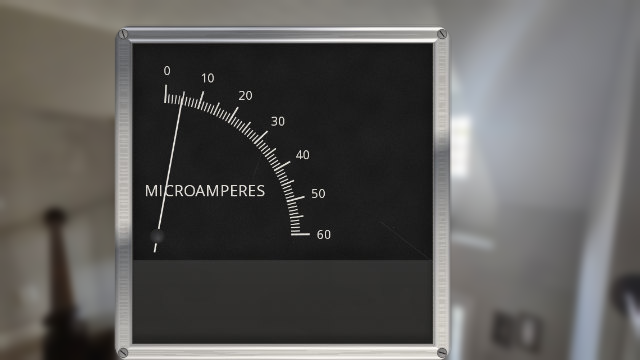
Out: 5 µA
